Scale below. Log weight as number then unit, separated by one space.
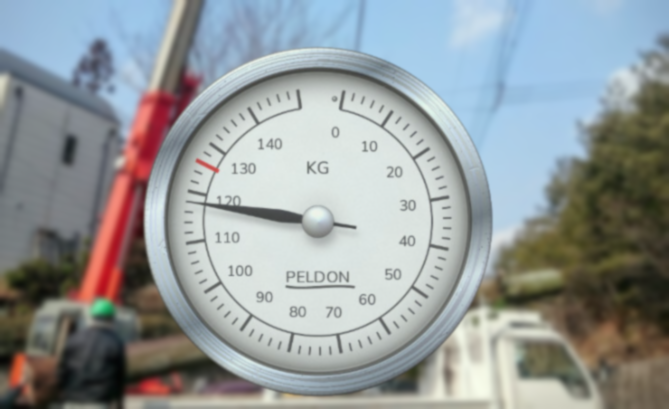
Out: 118 kg
